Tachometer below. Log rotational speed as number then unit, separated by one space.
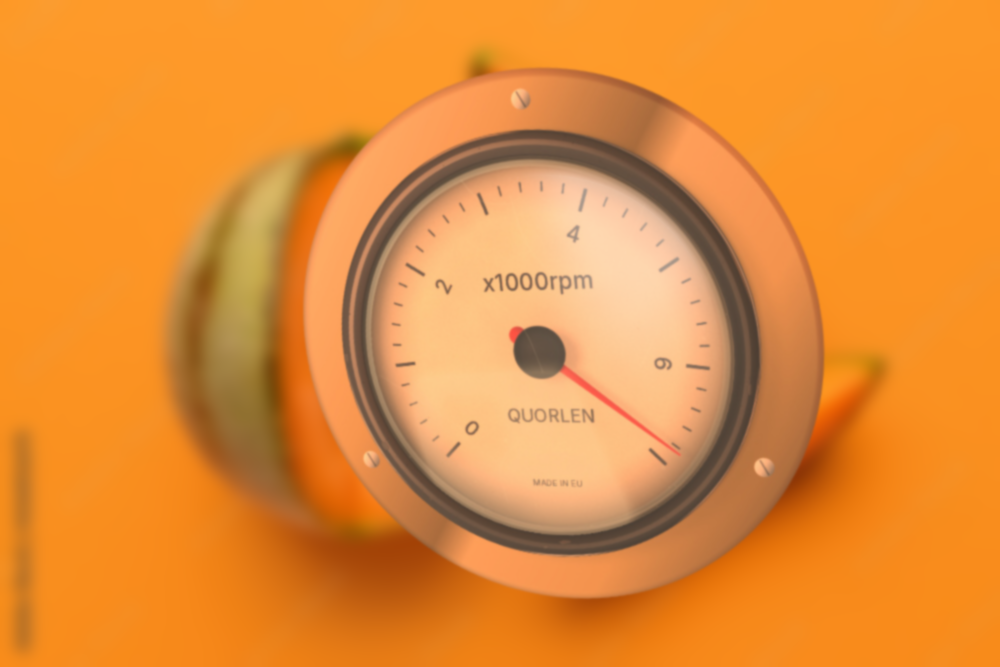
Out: 6800 rpm
